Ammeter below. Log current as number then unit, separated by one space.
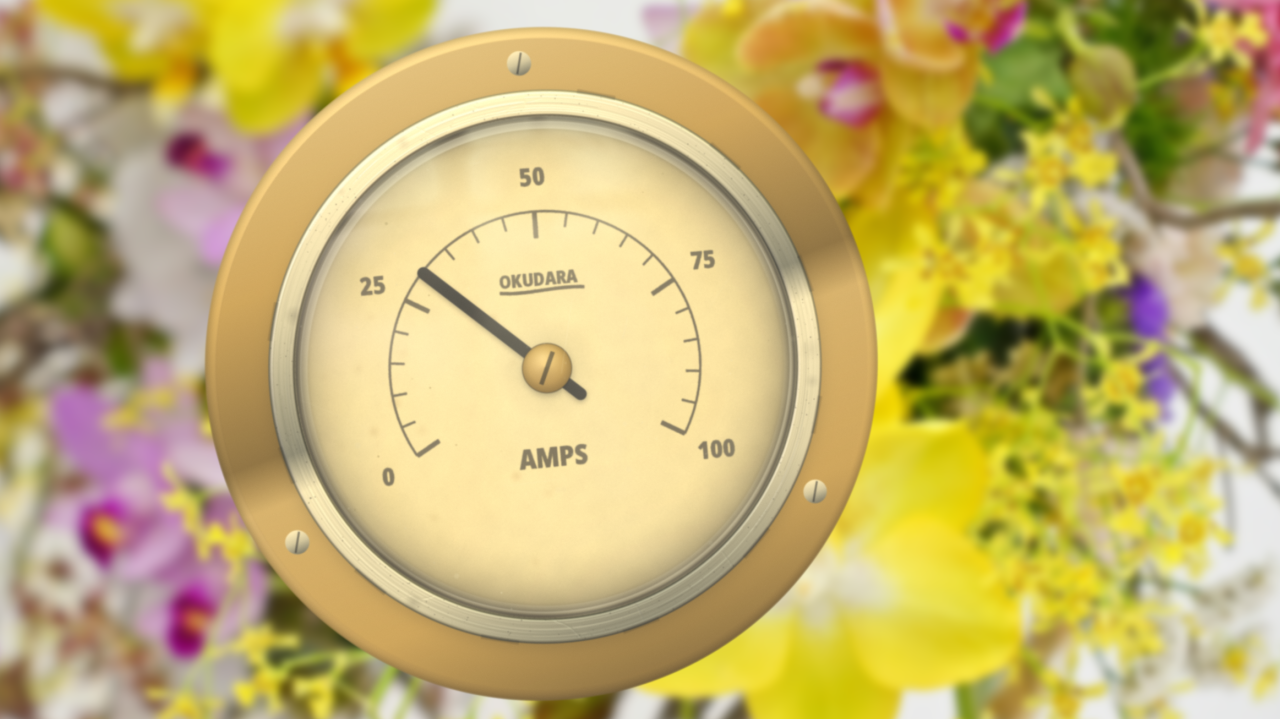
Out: 30 A
